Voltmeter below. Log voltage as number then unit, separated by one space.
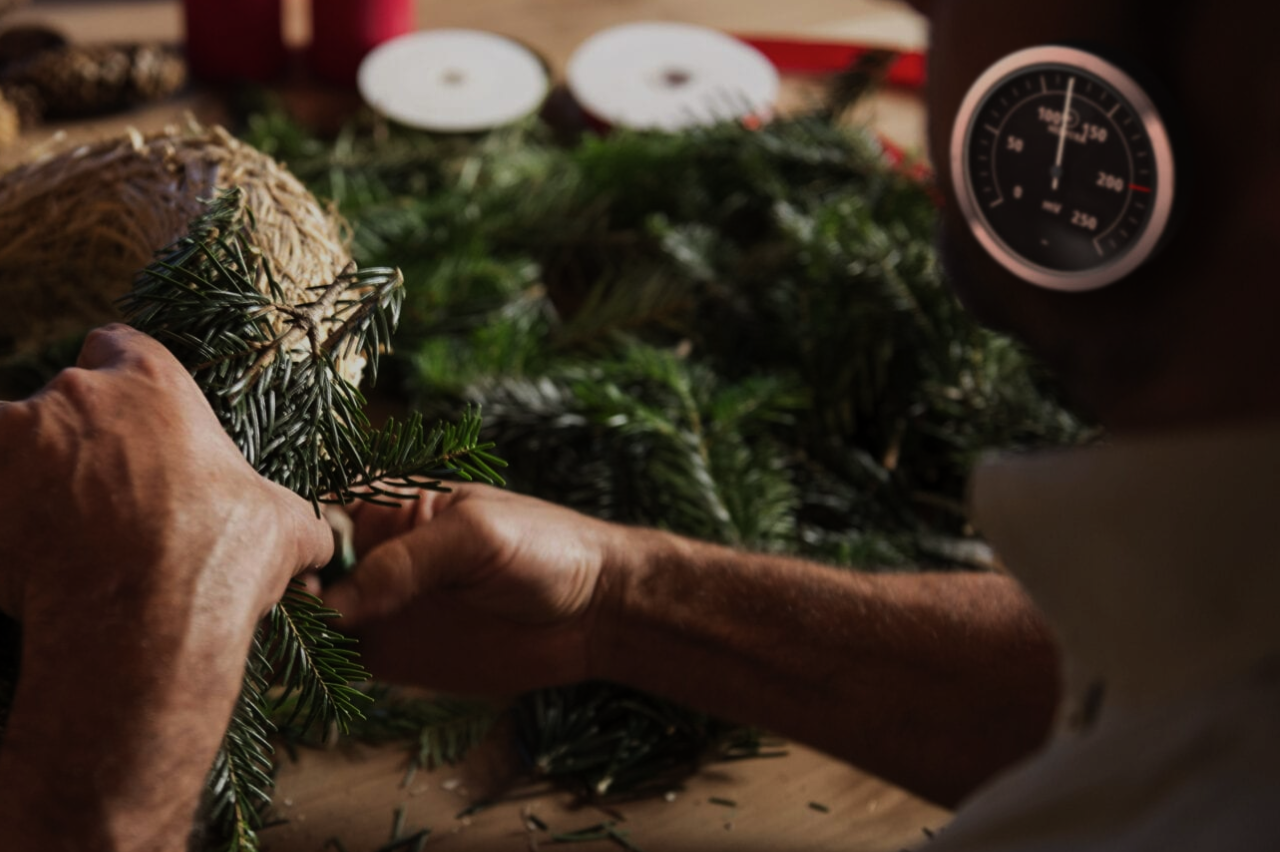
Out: 120 mV
